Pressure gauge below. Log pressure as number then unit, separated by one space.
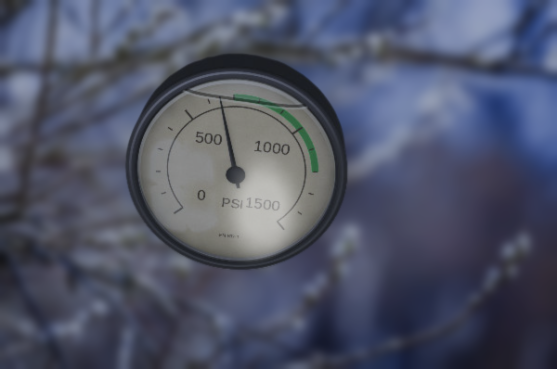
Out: 650 psi
